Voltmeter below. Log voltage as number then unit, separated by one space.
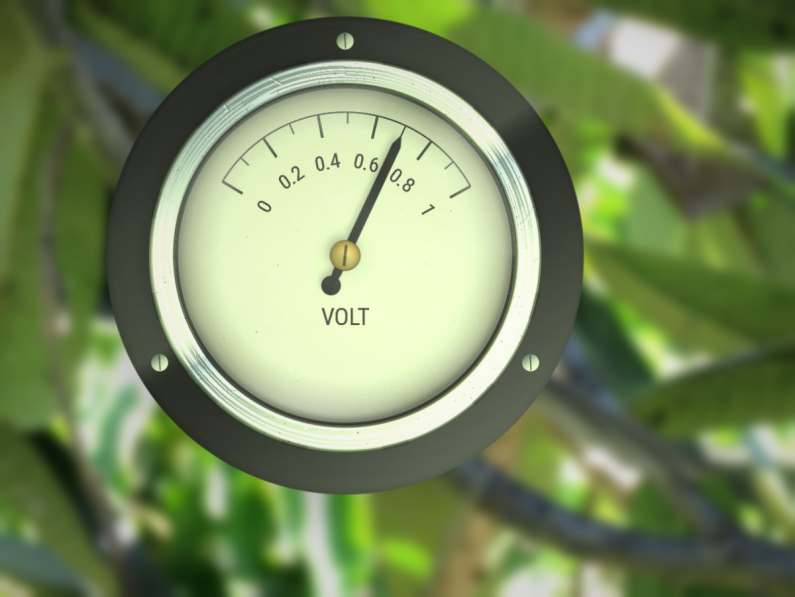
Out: 0.7 V
